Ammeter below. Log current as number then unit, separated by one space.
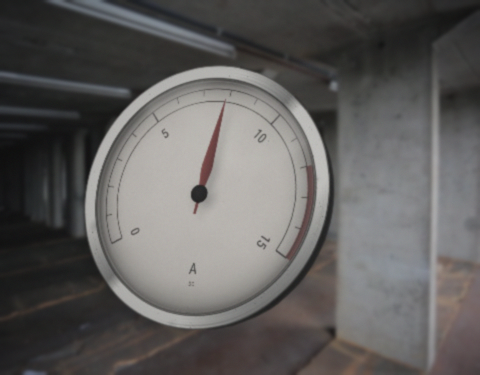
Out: 8 A
